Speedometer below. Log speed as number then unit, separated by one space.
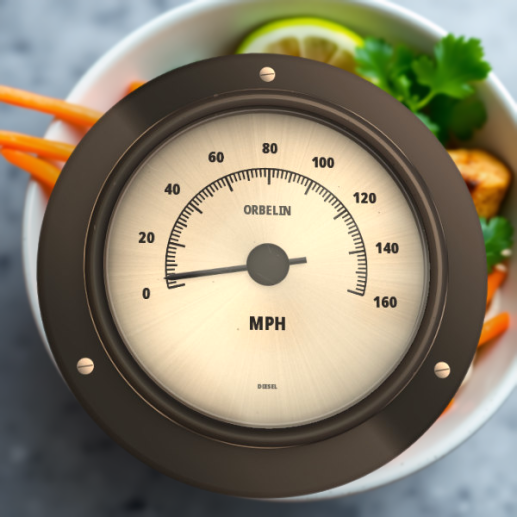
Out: 4 mph
